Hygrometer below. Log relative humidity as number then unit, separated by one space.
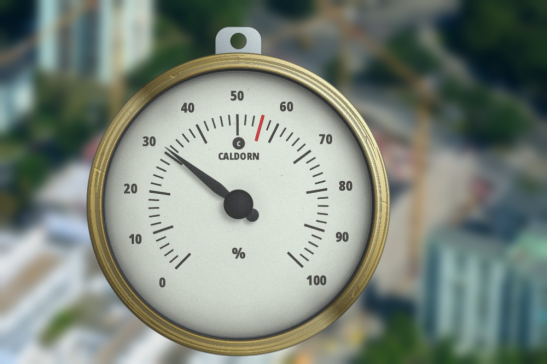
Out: 31 %
